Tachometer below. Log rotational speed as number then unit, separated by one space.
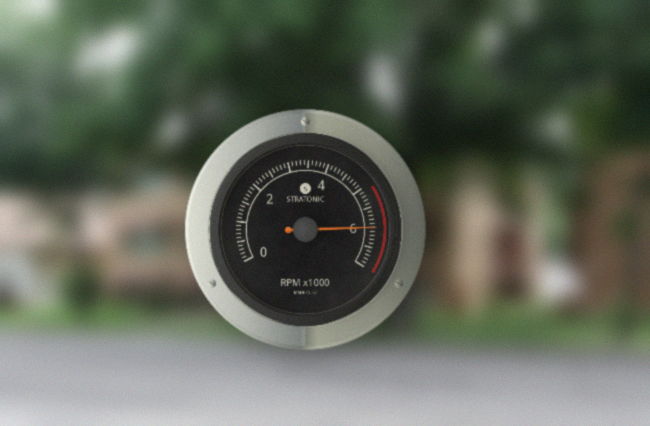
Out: 6000 rpm
